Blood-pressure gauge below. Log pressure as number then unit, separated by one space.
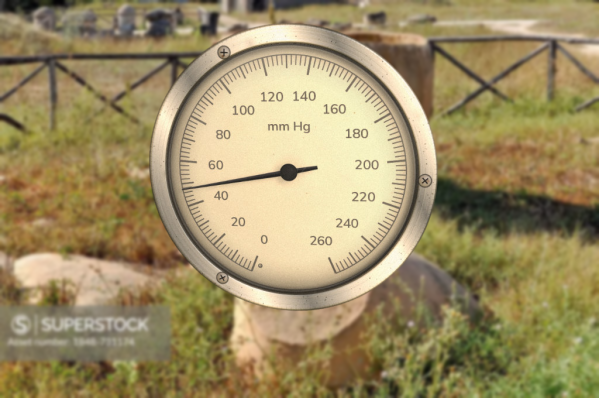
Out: 48 mmHg
